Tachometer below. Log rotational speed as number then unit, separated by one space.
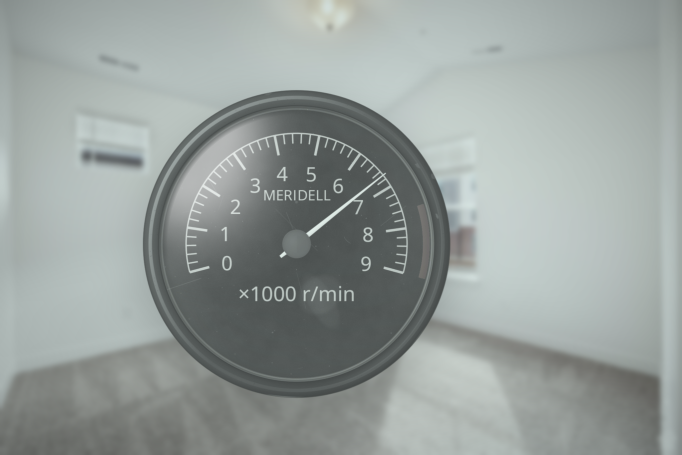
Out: 6700 rpm
